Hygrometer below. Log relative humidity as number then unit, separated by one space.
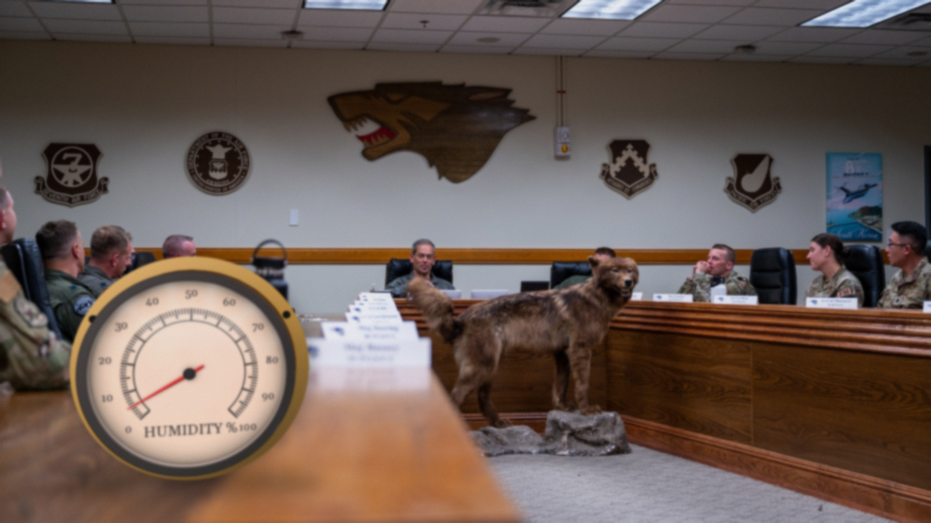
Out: 5 %
